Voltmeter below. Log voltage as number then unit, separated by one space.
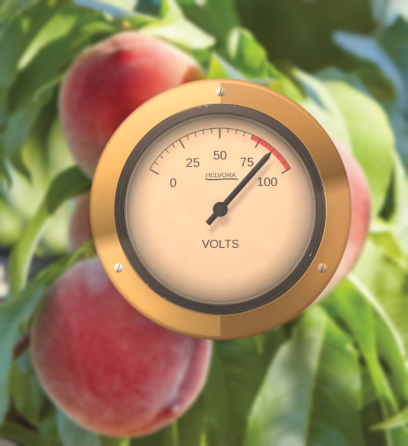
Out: 85 V
